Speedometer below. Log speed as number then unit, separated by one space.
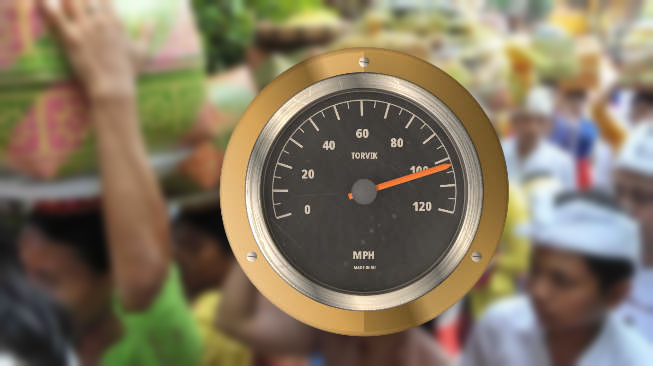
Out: 102.5 mph
